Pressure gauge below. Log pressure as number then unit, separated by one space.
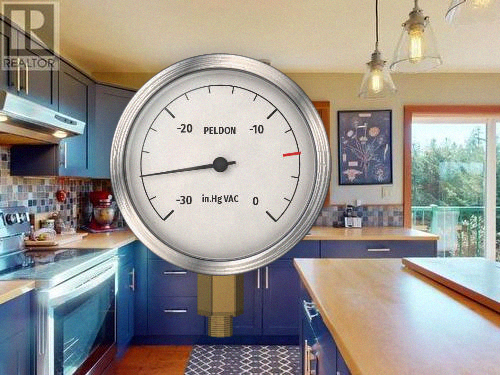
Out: -26 inHg
